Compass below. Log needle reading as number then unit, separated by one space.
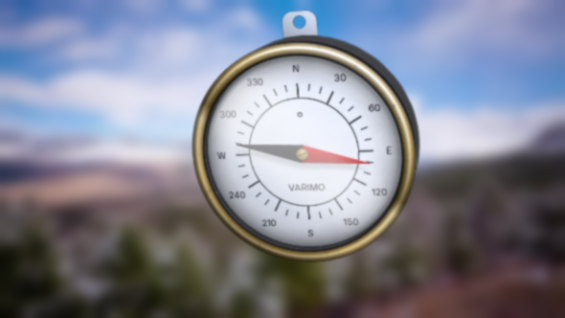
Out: 100 °
